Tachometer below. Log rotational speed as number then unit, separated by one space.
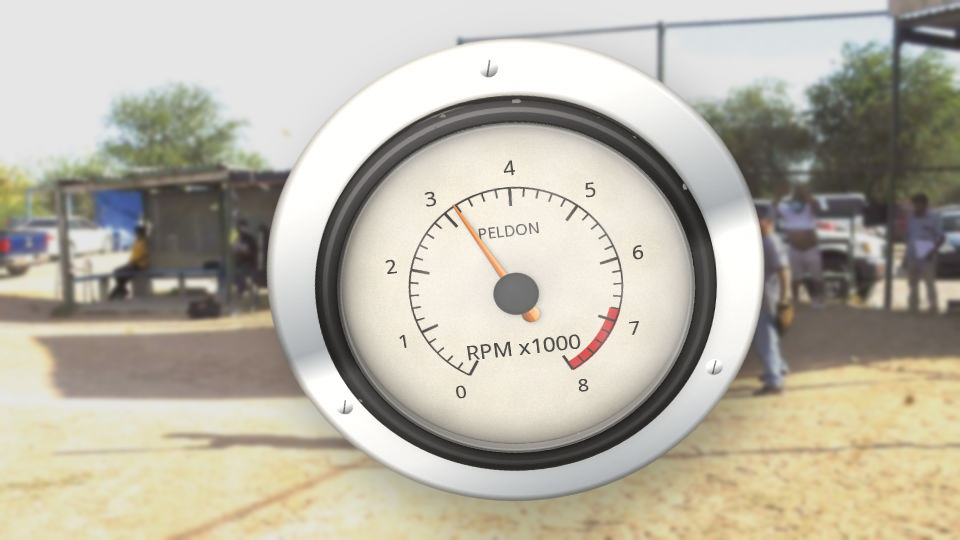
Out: 3200 rpm
